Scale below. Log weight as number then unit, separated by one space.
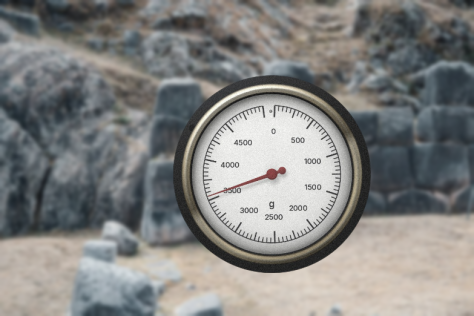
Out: 3550 g
